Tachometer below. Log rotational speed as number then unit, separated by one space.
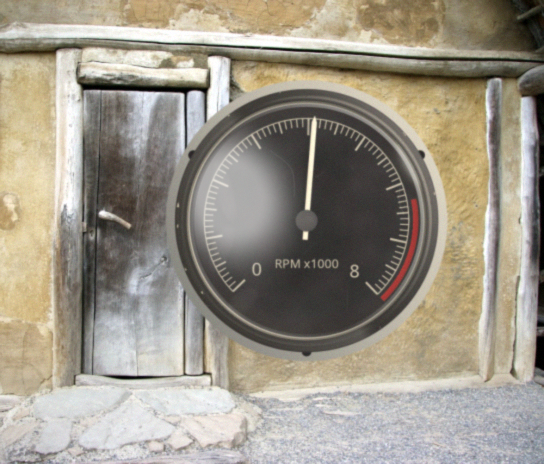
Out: 4100 rpm
